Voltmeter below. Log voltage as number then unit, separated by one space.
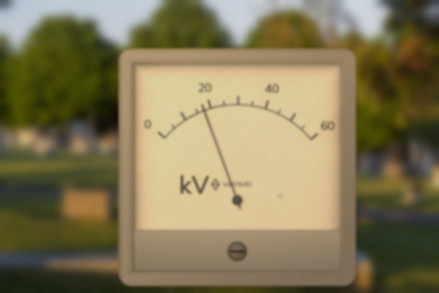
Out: 17.5 kV
